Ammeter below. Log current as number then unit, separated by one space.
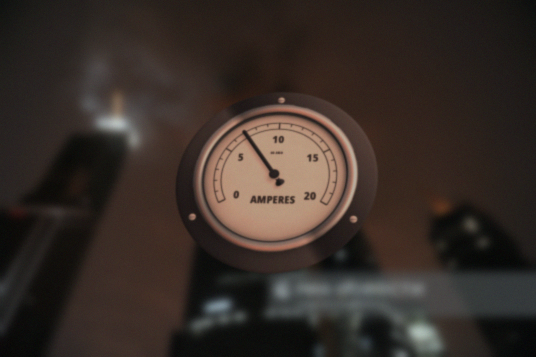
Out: 7 A
